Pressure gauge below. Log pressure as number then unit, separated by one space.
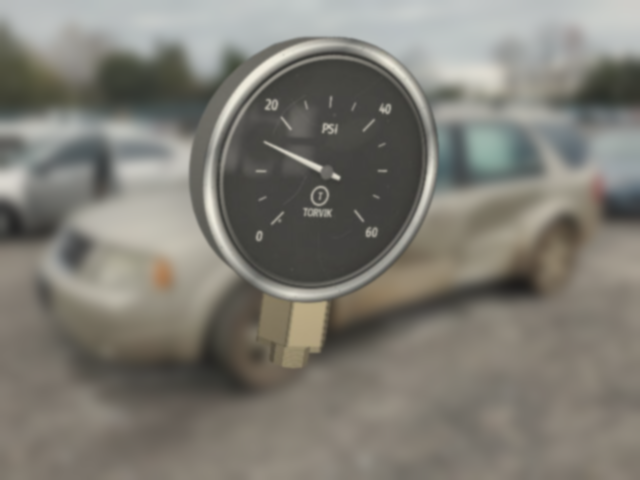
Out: 15 psi
